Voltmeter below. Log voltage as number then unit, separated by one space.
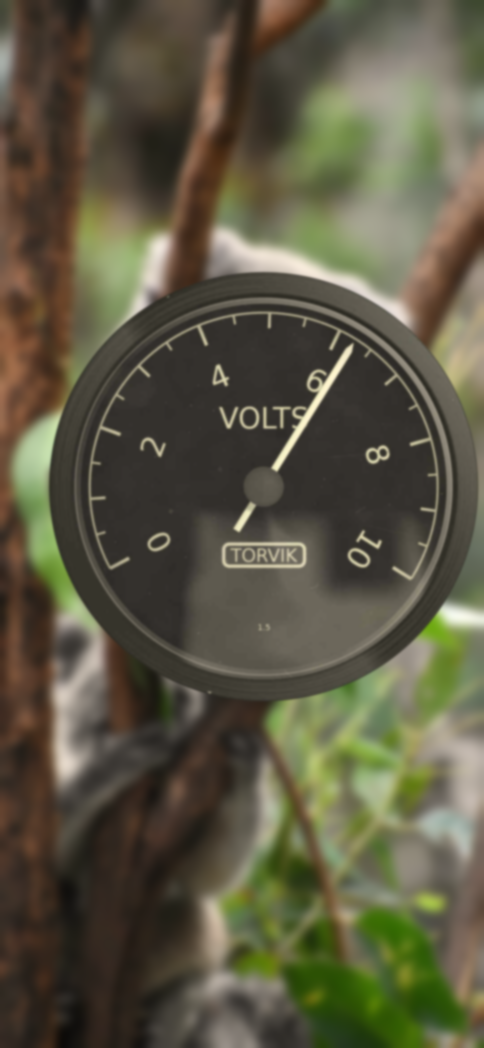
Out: 6.25 V
